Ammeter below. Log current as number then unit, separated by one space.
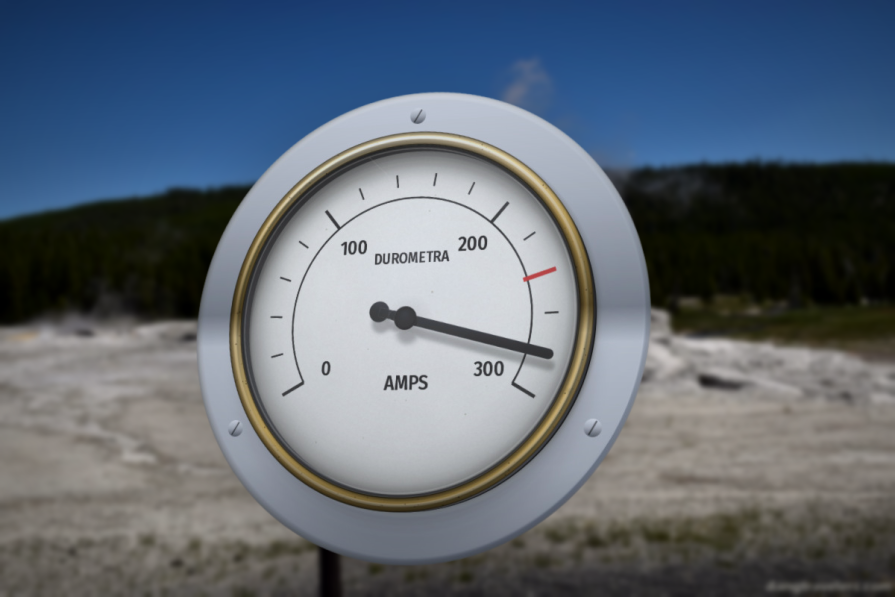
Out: 280 A
